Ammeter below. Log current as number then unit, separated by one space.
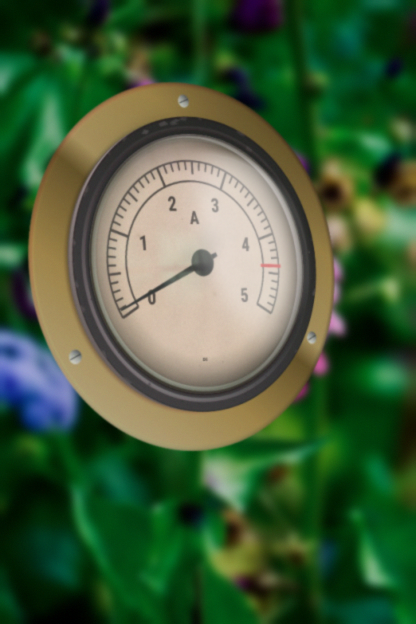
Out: 0.1 A
